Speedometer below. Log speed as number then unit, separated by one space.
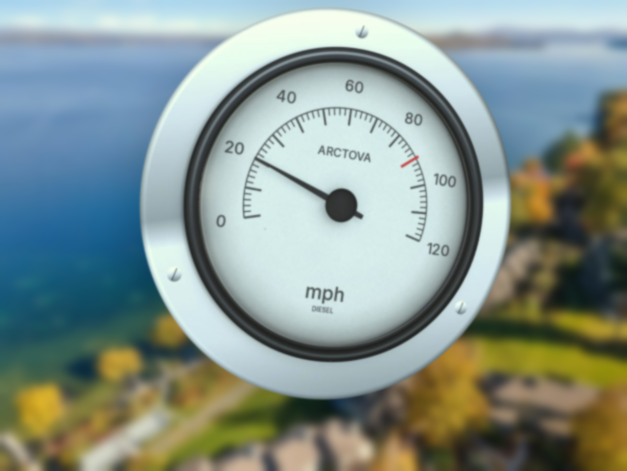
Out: 20 mph
